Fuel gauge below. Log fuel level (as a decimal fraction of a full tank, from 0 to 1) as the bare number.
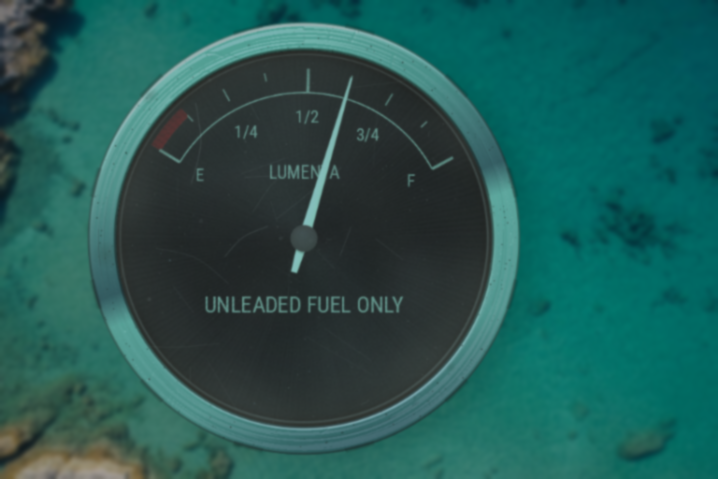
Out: 0.625
